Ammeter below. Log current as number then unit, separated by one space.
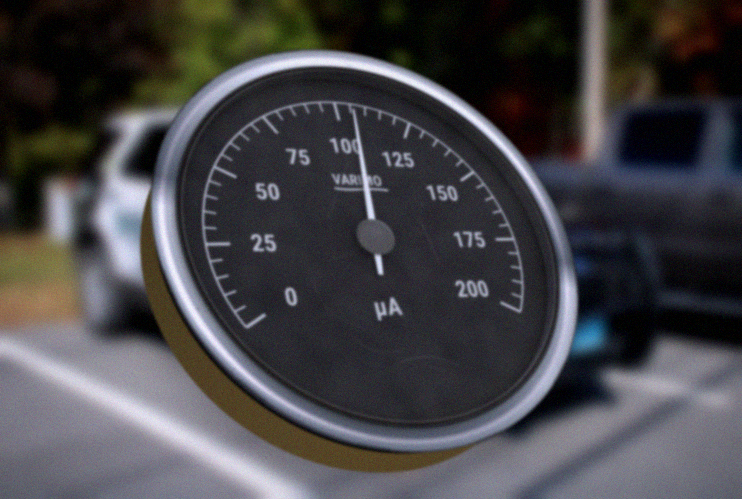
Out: 105 µA
